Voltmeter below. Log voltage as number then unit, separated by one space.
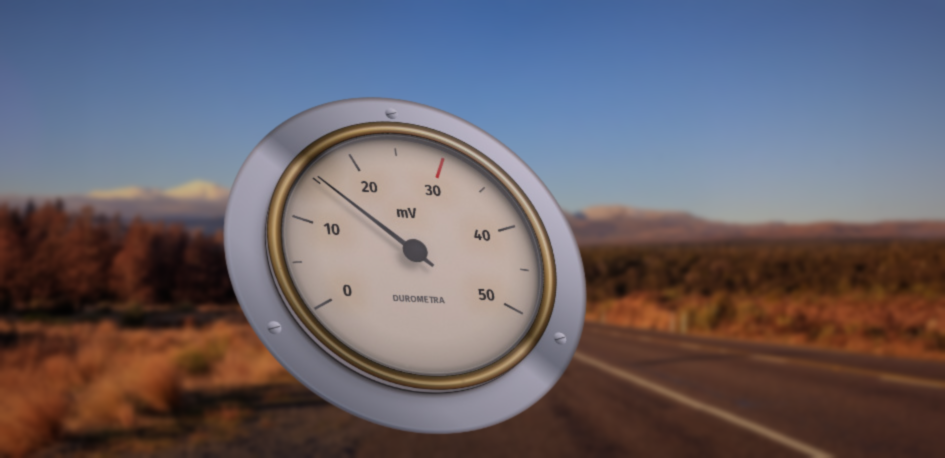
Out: 15 mV
